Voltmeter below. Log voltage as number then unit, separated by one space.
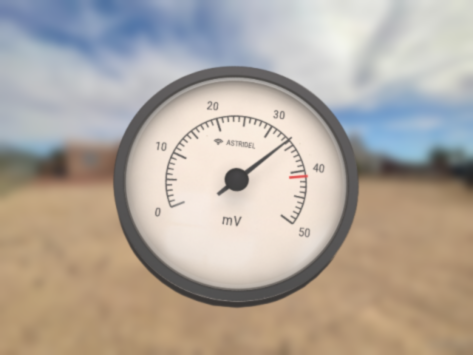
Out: 34 mV
